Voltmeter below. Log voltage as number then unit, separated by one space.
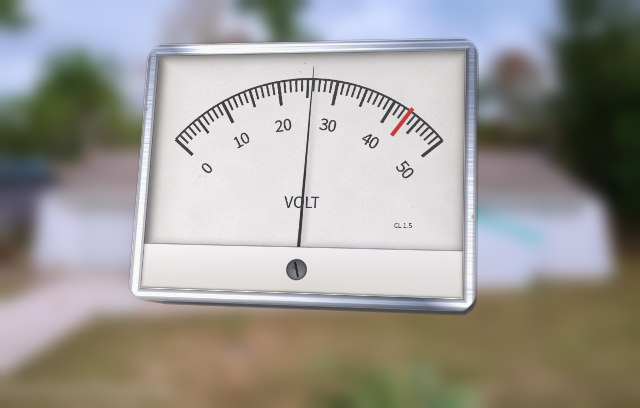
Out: 26 V
